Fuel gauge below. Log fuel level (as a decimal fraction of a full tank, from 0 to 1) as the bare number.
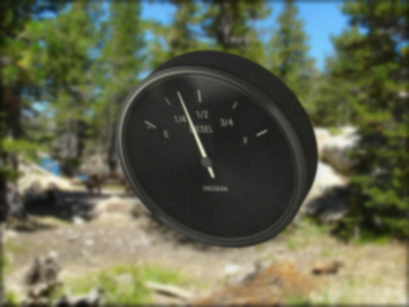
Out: 0.375
